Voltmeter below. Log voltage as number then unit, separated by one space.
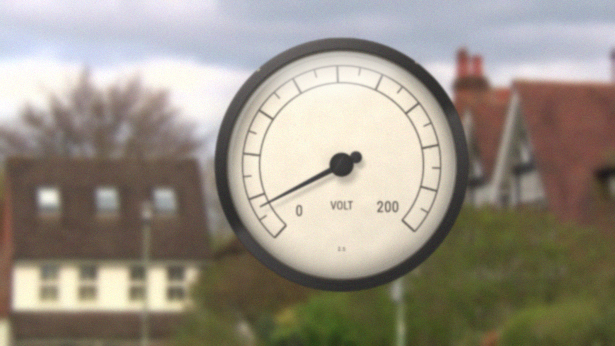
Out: 15 V
